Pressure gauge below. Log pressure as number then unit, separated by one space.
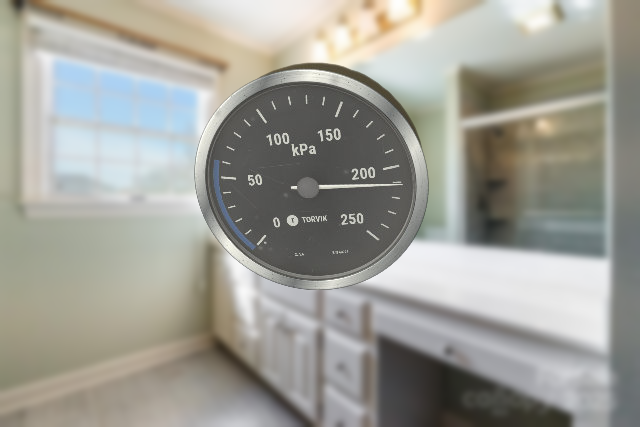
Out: 210 kPa
